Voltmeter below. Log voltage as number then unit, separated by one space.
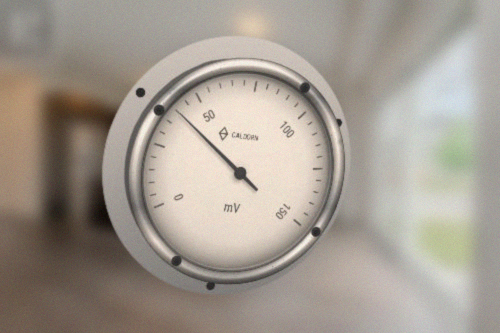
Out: 40 mV
